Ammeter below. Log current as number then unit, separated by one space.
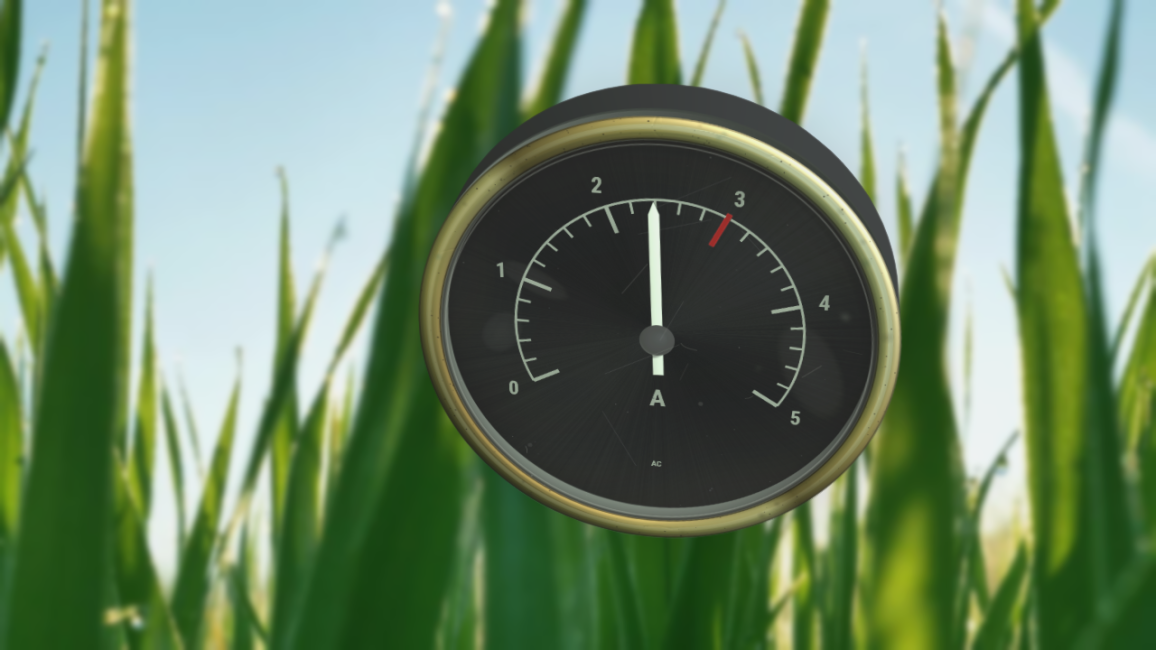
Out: 2.4 A
